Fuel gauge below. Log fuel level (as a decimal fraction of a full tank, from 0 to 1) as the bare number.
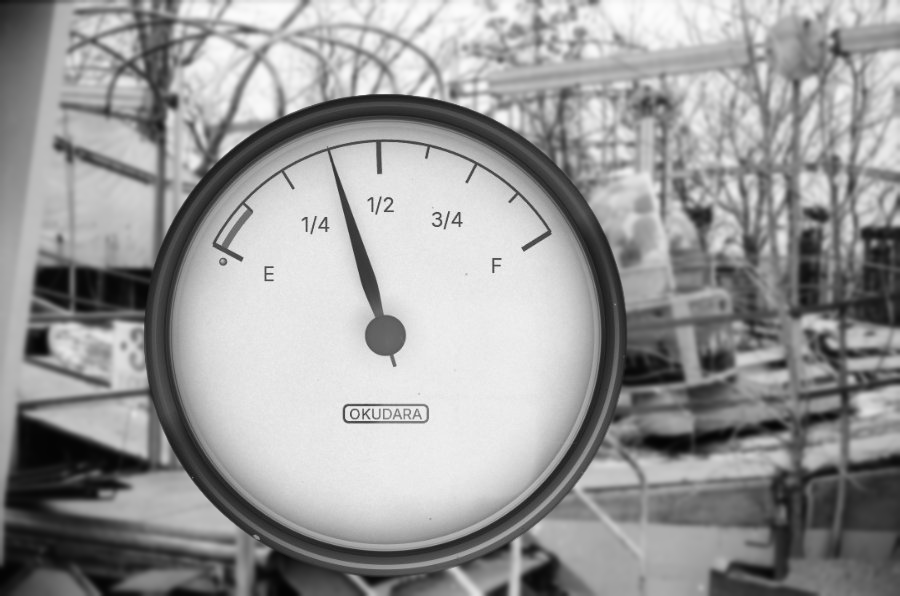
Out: 0.375
